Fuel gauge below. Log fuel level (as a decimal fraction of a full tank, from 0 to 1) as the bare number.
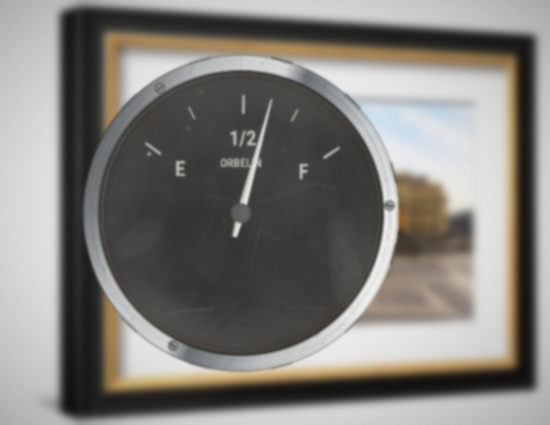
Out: 0.625
